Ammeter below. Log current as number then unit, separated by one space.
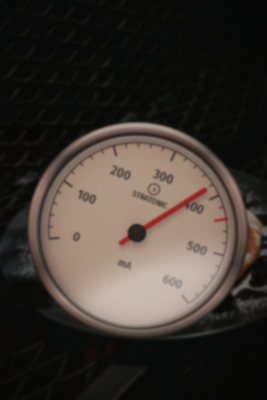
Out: 380 mA
